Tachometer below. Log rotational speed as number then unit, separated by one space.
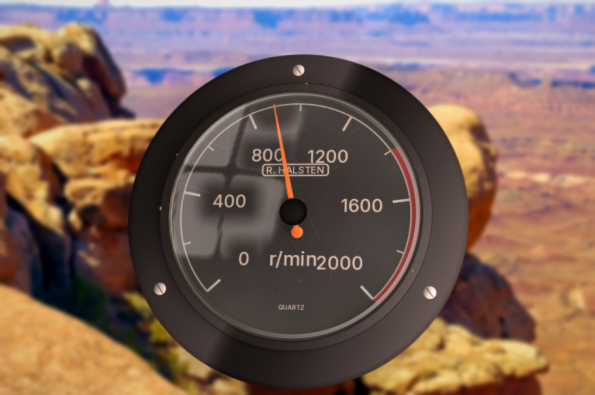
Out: 900 rpm
